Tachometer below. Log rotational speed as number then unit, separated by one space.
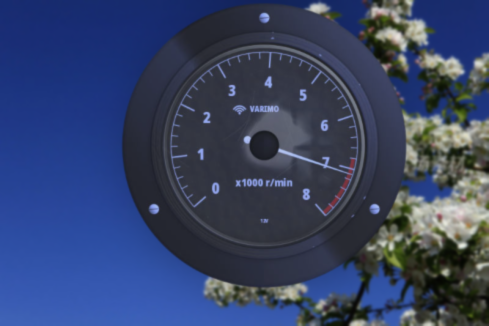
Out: 7100 rpm
